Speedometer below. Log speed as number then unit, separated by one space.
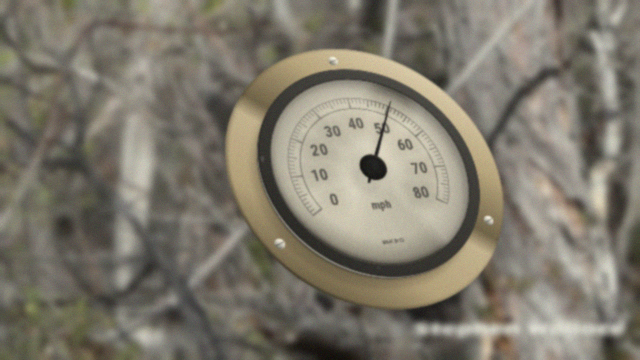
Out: 50 mph
